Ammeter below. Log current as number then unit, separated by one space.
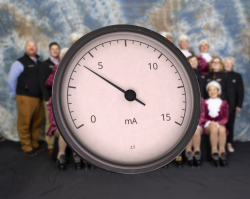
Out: 4 mA
